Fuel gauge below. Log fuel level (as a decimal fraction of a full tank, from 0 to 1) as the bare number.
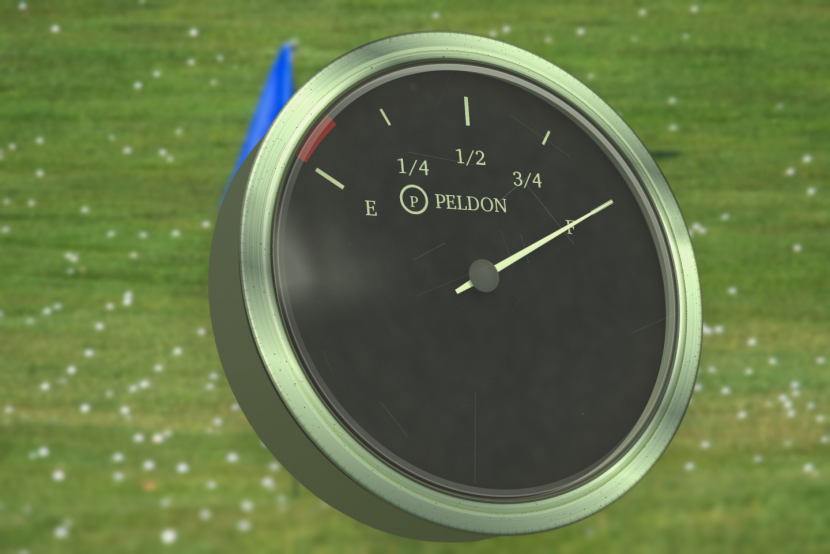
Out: 1
